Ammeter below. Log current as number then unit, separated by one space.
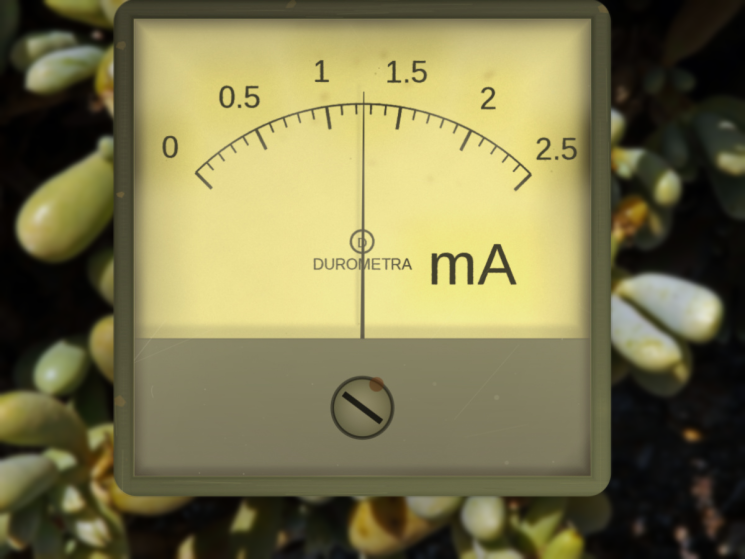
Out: 1.25 mA
